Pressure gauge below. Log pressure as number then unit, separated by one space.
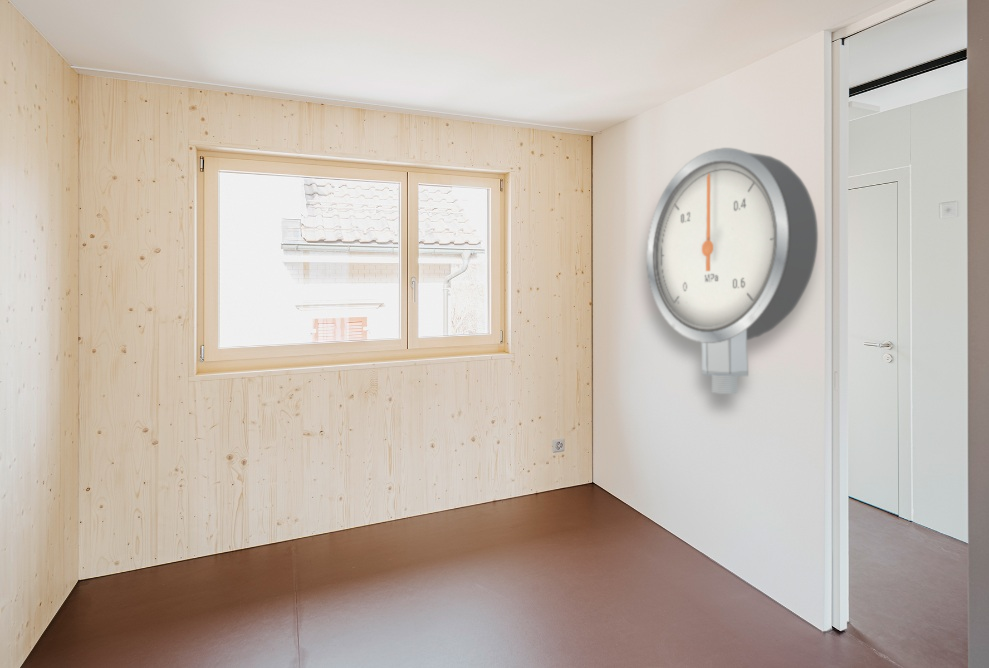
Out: 0.3 MPa
